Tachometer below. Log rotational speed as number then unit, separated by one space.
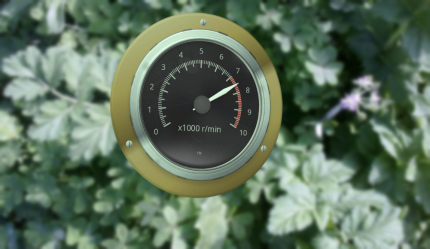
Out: 7500 rpm
